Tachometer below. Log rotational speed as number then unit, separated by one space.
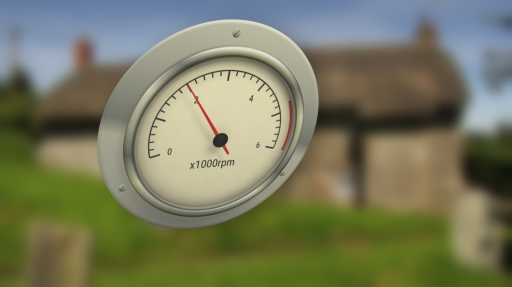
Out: 2000 rpm
